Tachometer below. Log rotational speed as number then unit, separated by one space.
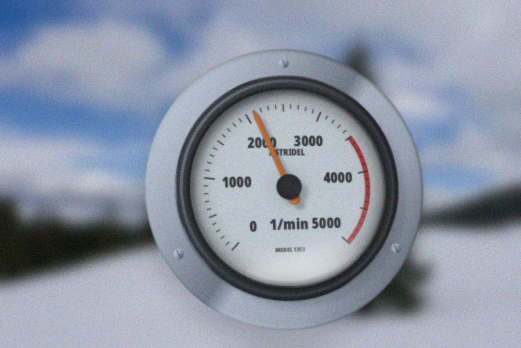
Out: 2100 rpm
